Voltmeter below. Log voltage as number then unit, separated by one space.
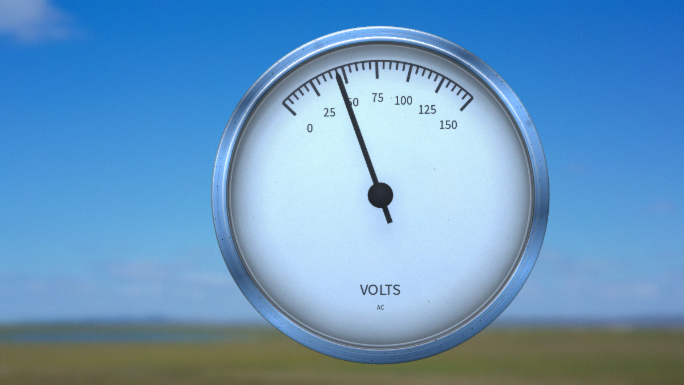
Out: 45 V
